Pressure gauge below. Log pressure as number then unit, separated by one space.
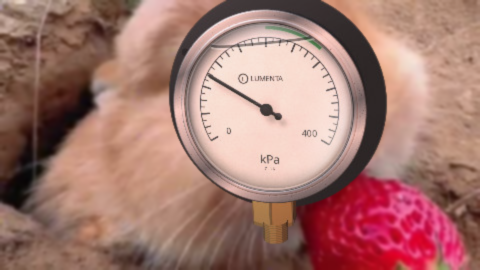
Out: 100 kPa
